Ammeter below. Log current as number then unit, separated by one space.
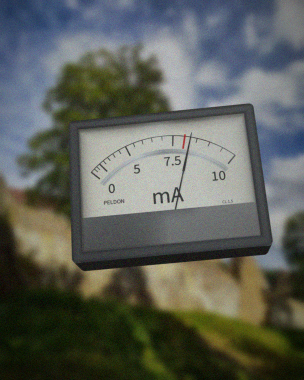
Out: 8.25 mA
